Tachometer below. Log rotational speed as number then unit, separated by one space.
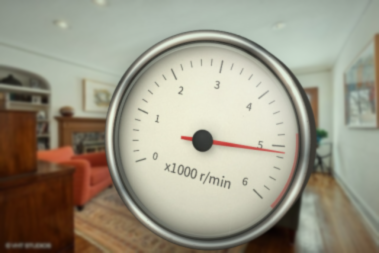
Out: 5100 rpm
